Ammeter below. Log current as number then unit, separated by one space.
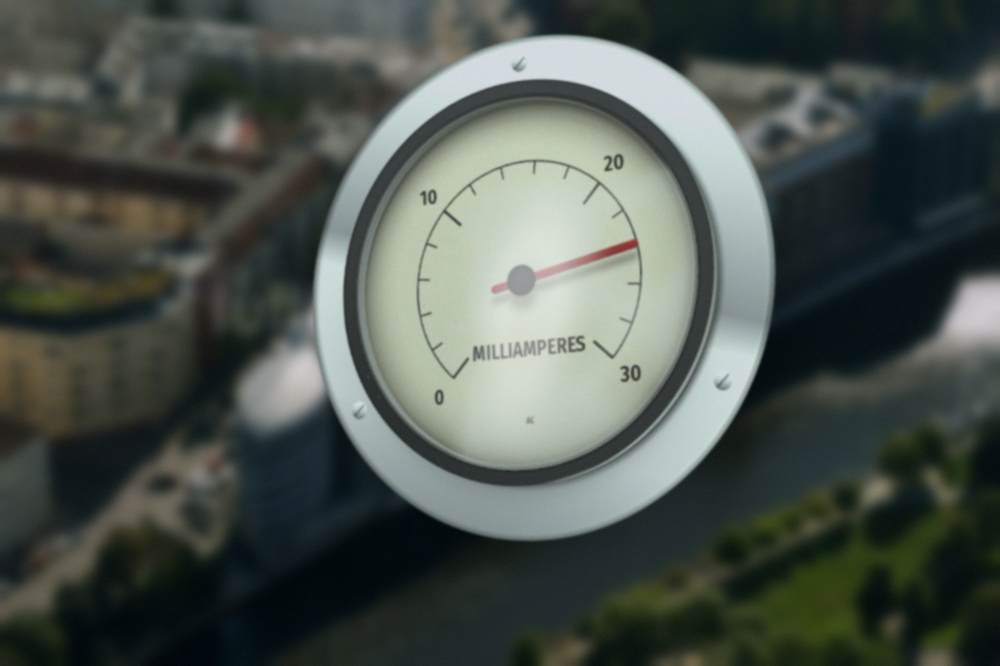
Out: 24 mA
